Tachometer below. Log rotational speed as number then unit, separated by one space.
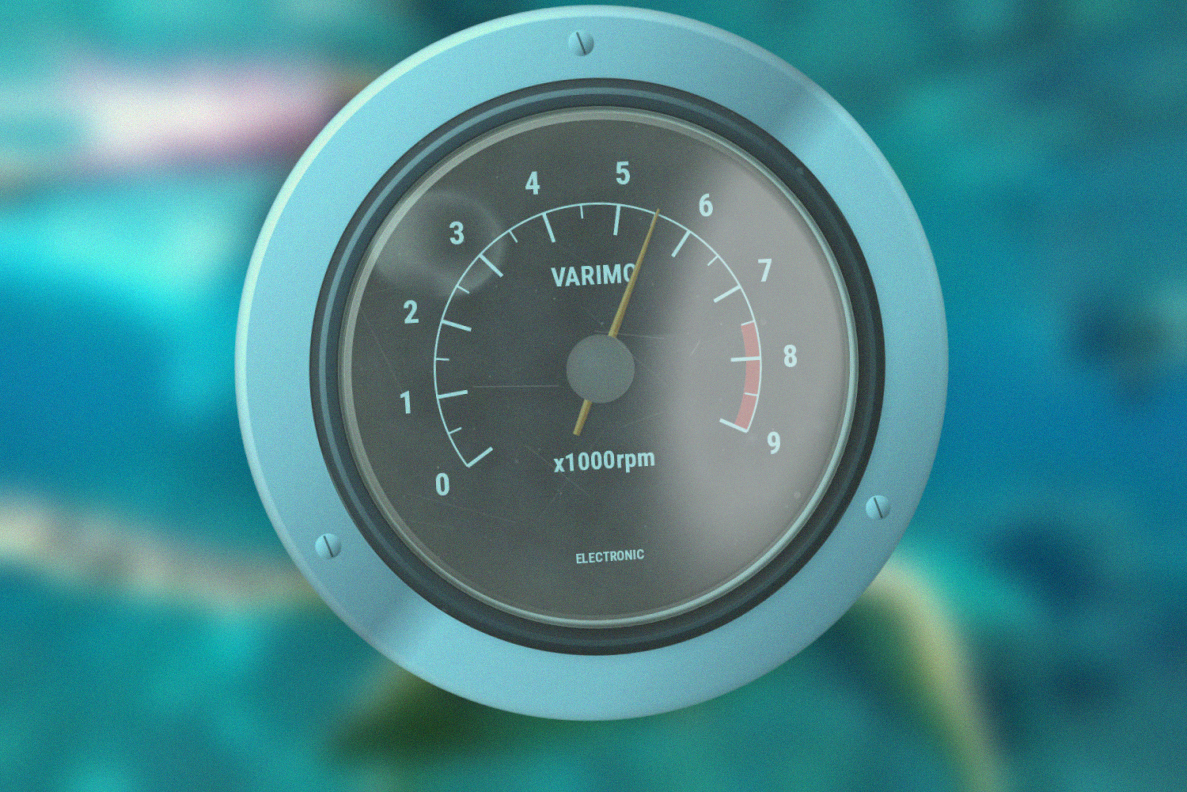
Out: 5500 rpm
